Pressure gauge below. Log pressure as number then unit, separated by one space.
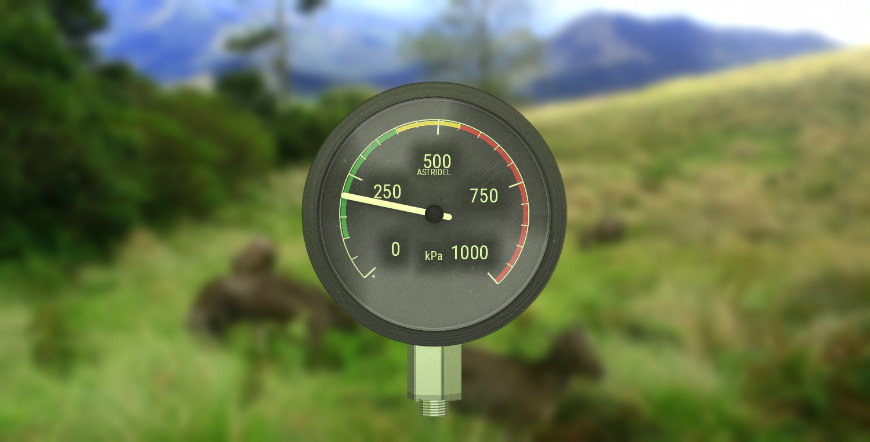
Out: 200 kPa
